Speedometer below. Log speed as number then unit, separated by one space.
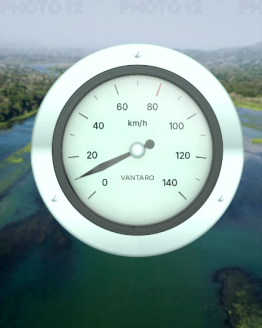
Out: 10 km/h
